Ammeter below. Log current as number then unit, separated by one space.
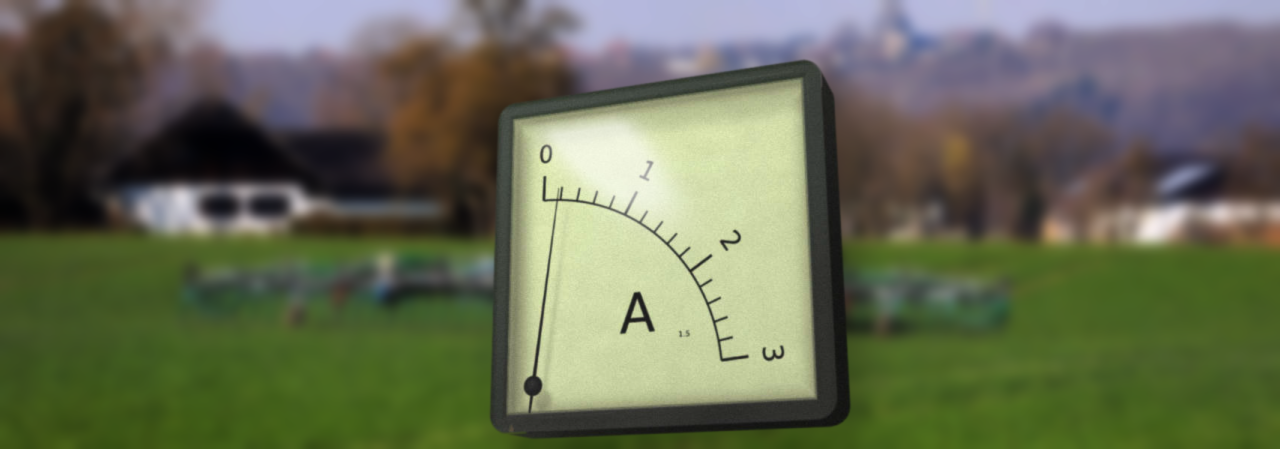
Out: 0.2 A
